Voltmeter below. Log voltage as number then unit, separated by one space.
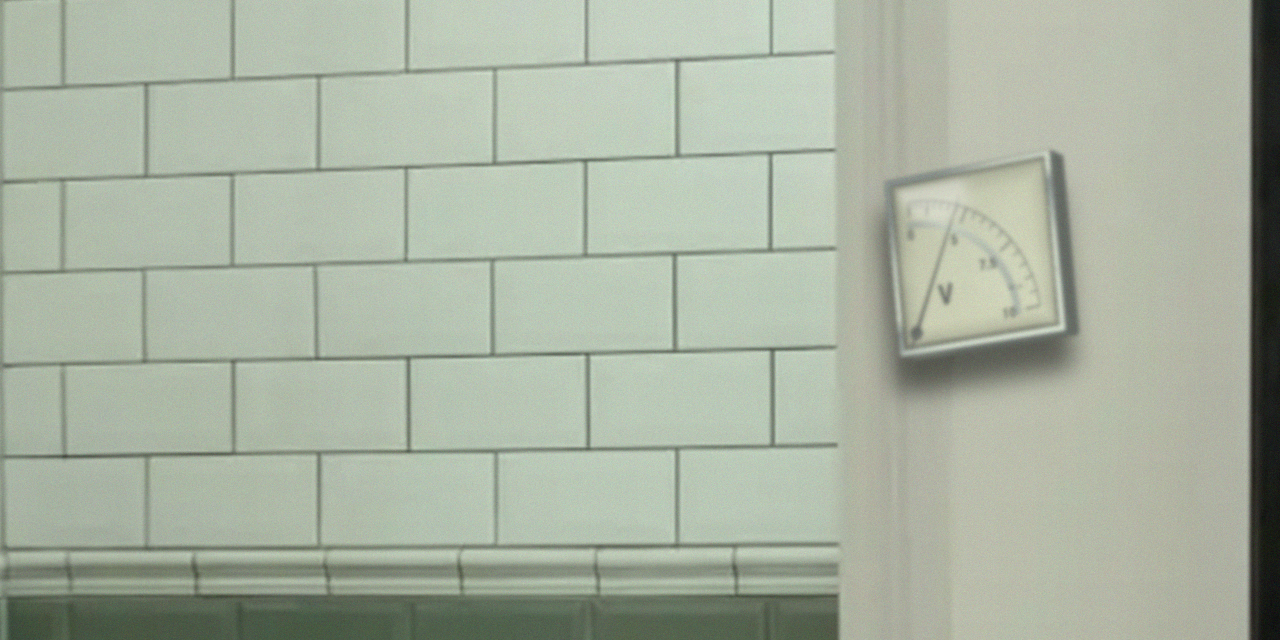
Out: 4.5 V
